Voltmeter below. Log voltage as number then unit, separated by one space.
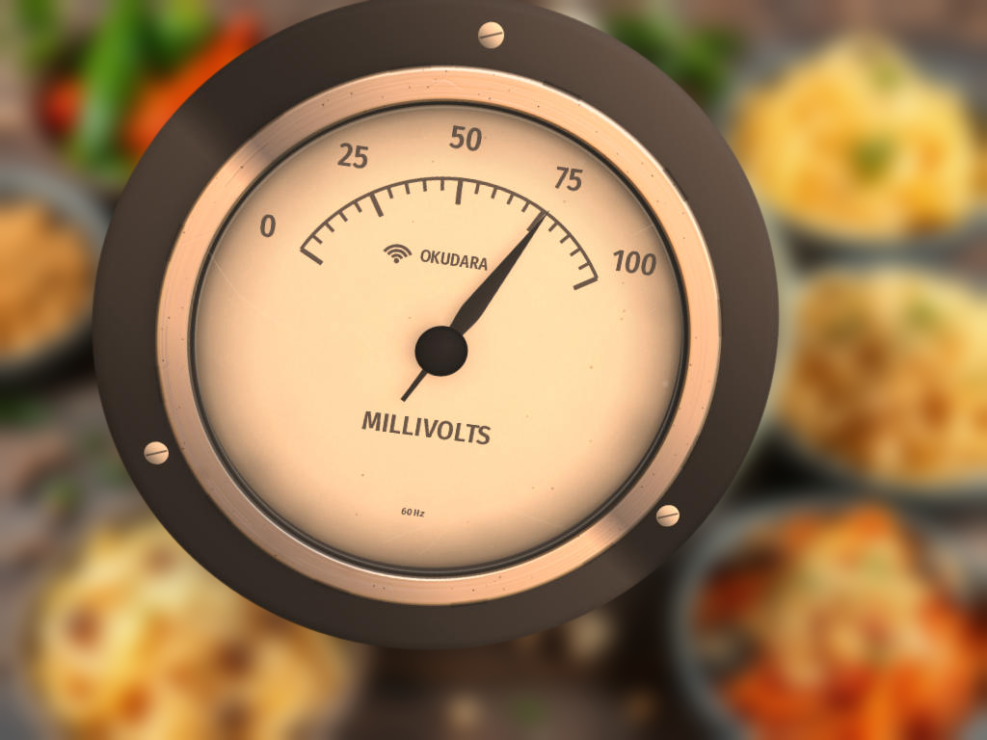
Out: 75 mV
